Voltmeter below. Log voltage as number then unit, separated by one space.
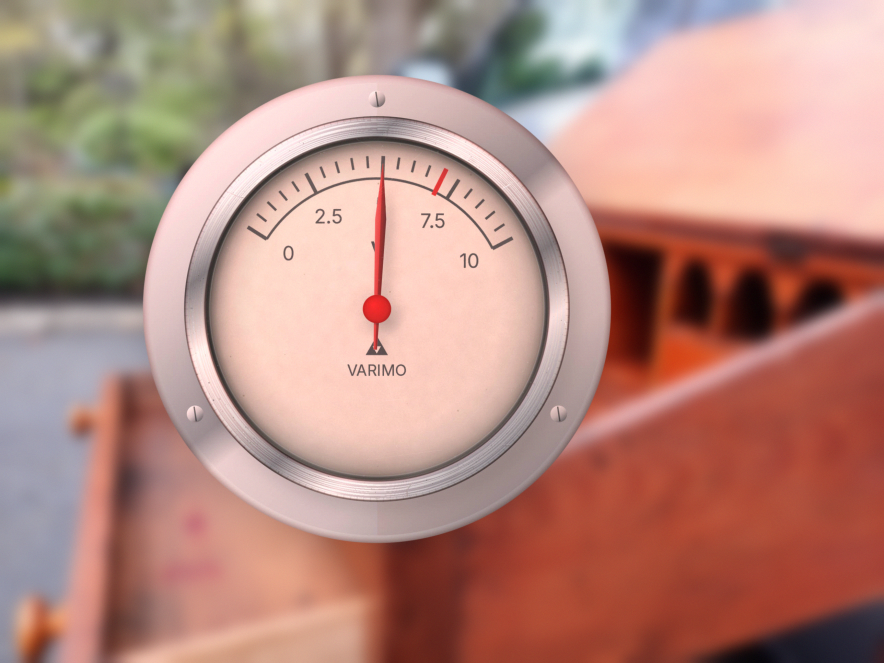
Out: 5 V
